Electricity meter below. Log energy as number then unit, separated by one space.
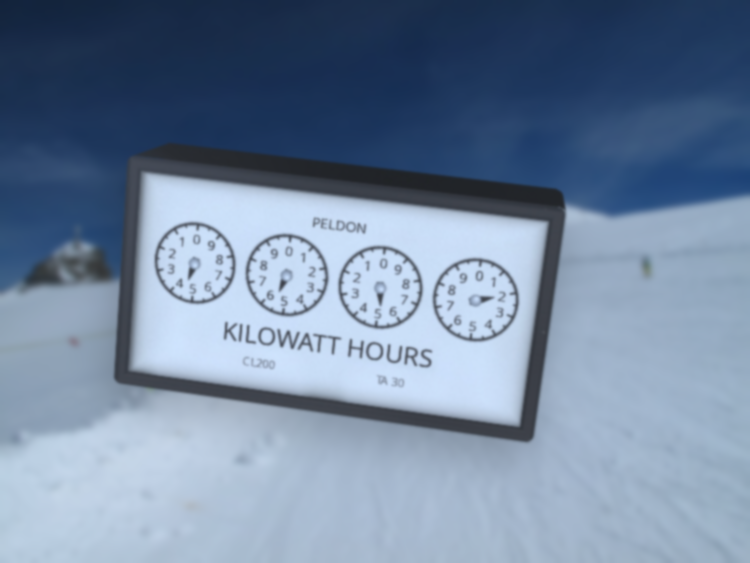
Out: 4552 kWh
